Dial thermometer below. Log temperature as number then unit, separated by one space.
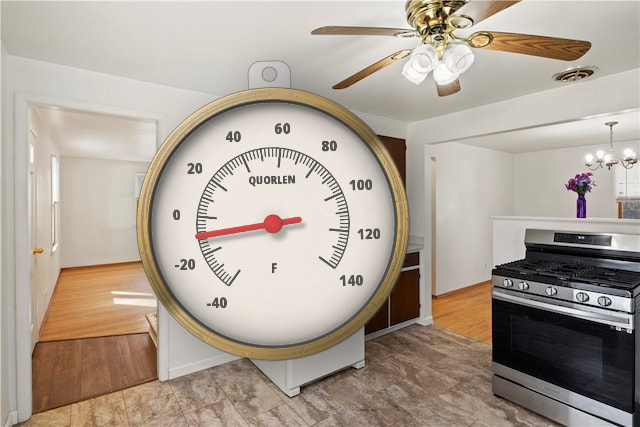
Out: -10 °F
